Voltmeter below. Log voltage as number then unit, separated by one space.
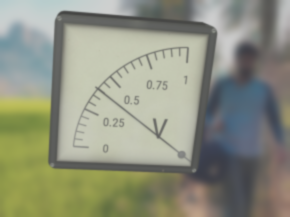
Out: 0.4 V
